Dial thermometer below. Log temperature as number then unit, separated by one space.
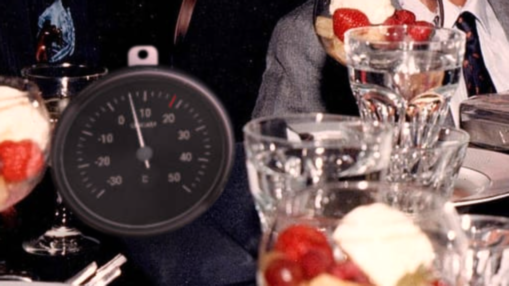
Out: 6 °C
